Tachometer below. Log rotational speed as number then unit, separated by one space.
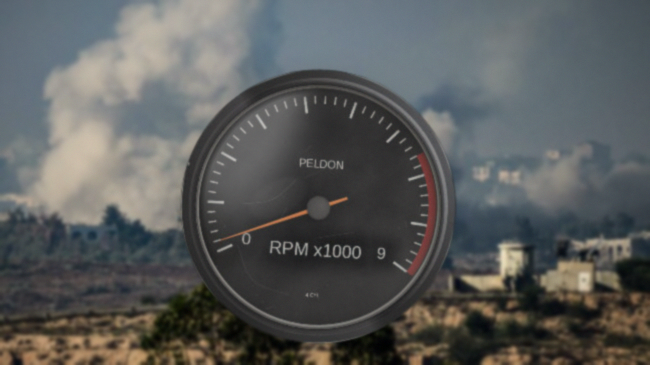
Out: 200 rpm
